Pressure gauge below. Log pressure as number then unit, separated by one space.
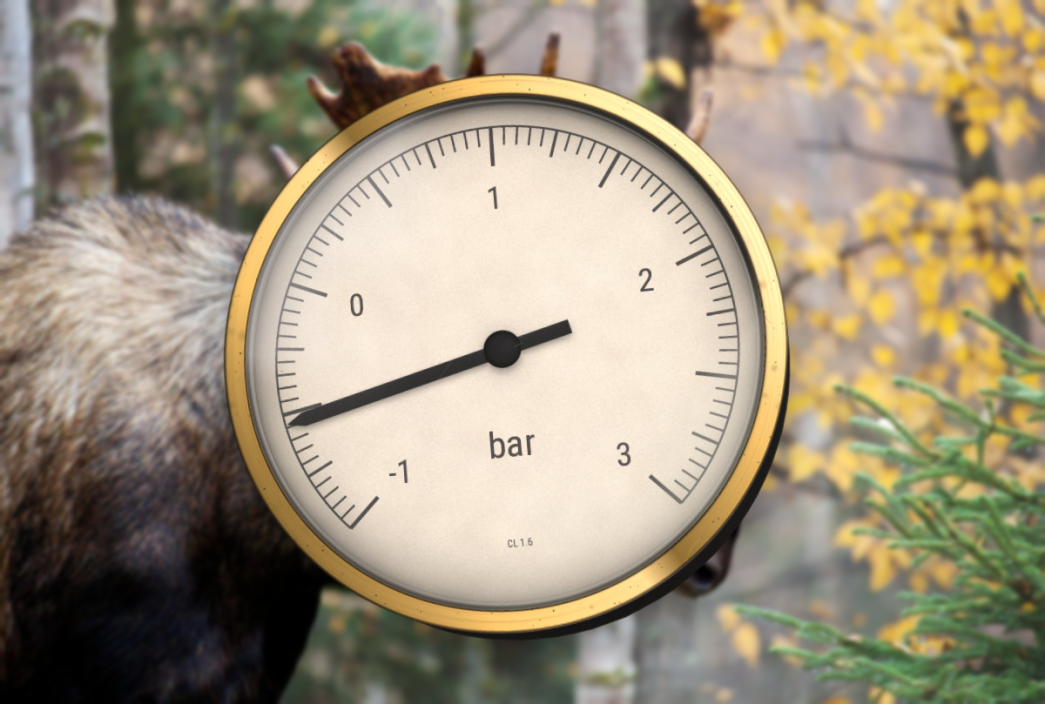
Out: -0.55 bar
